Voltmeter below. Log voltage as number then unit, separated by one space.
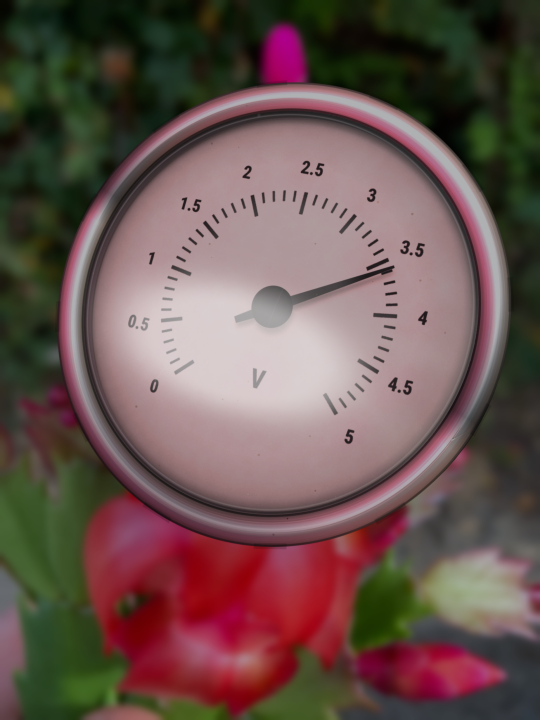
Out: 3.6 V
